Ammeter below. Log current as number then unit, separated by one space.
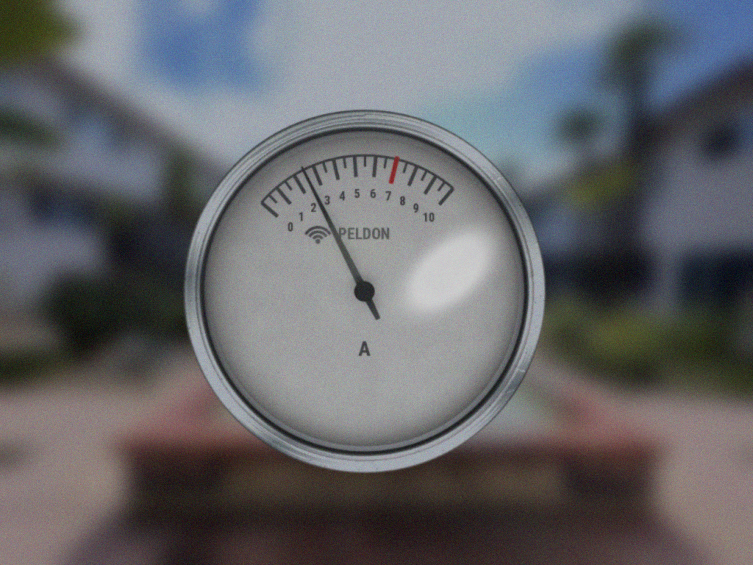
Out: 2.5 A
